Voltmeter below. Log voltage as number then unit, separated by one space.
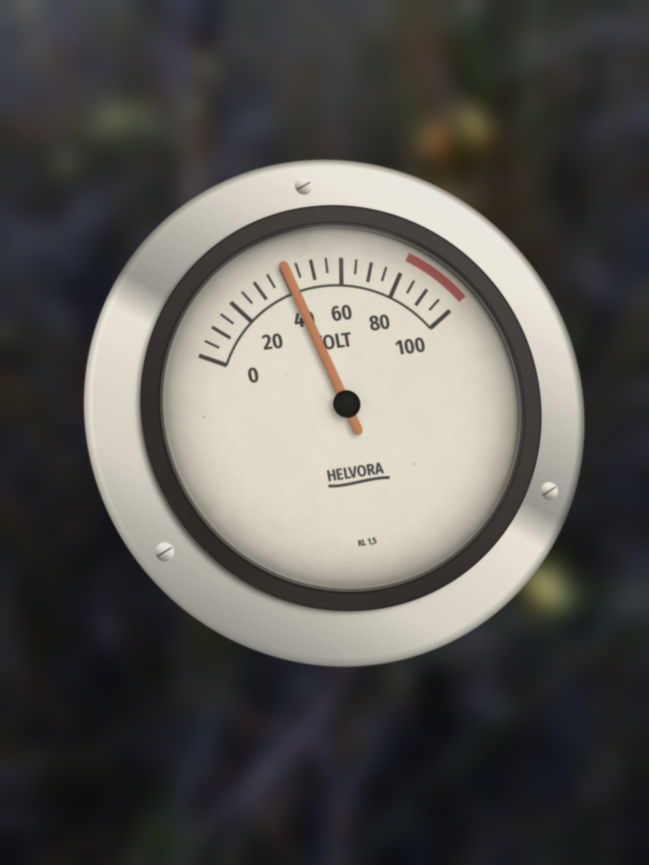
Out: 40 V
